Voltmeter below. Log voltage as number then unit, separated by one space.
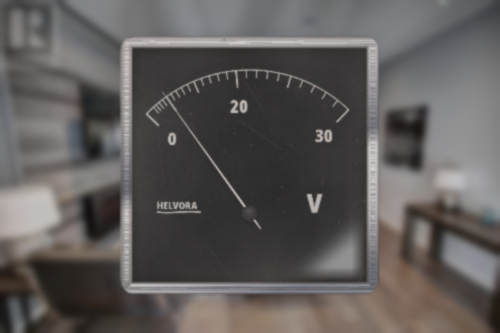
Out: 10 V
